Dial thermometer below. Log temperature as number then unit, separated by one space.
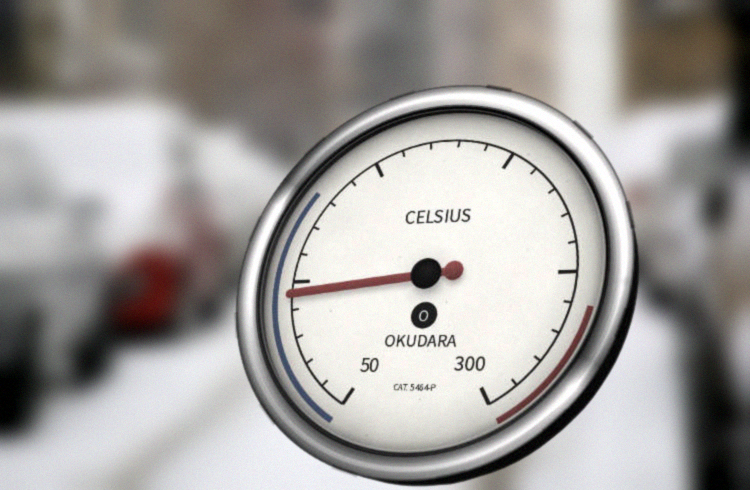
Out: 95 °C
